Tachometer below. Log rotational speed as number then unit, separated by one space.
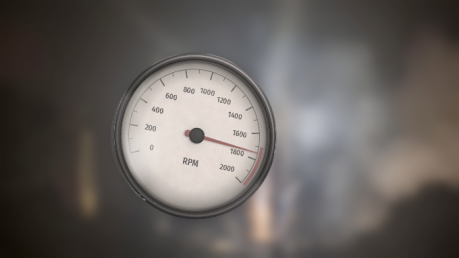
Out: 1750 rpm
